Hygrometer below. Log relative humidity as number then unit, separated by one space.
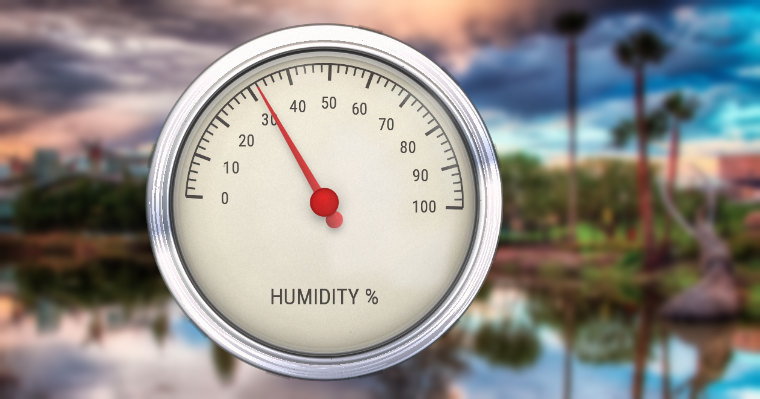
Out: 32 %
